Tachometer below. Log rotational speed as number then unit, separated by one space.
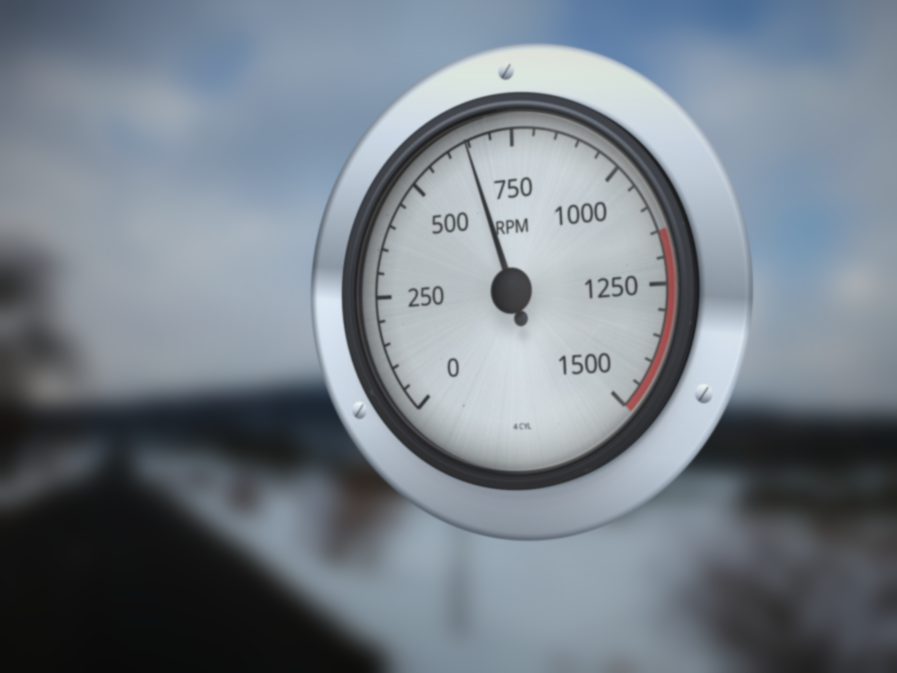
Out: 650 rpm
